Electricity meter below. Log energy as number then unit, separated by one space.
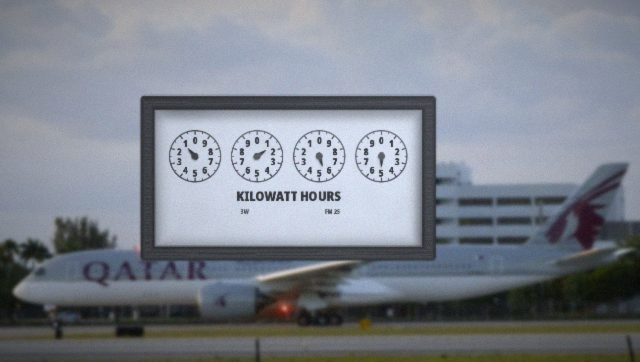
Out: 1155 kWh
